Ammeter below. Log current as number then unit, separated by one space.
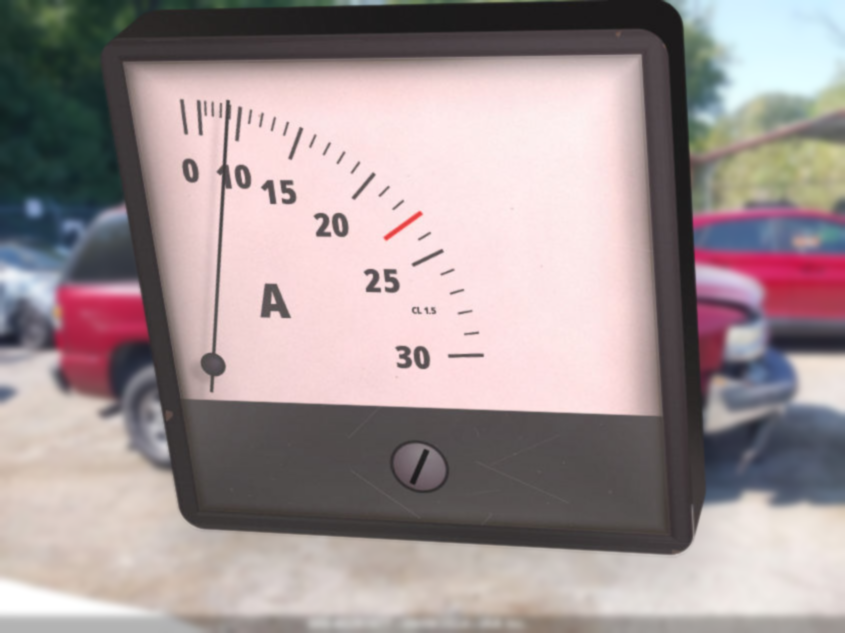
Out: 9 A
